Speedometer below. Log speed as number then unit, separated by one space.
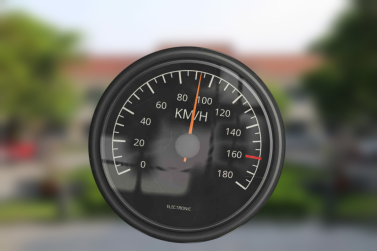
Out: 92.5 km/h
